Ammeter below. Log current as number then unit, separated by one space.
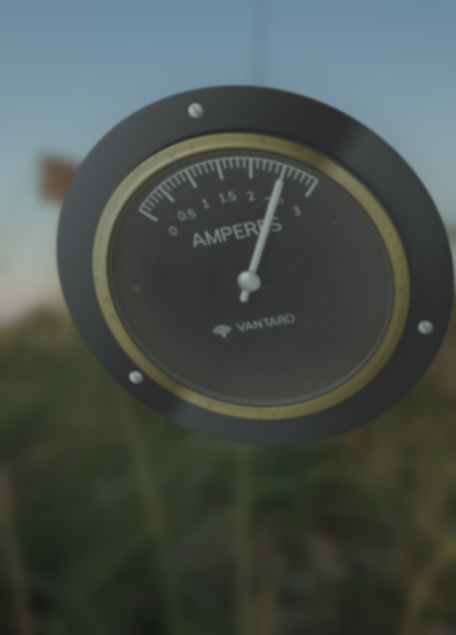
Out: 2.5 A
